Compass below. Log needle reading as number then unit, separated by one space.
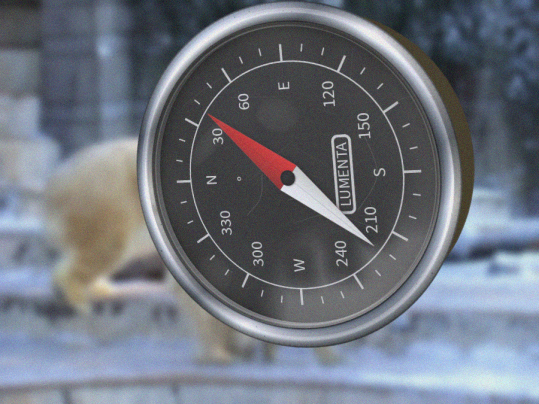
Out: 40 °
